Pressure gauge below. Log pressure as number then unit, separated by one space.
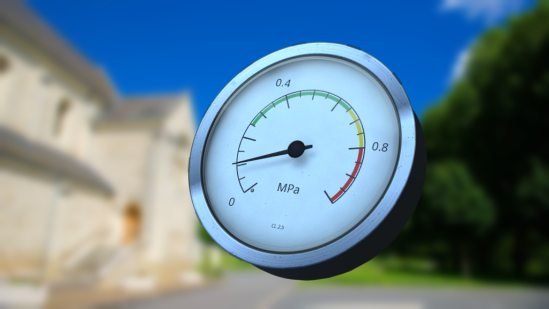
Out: 0.1 MPa
